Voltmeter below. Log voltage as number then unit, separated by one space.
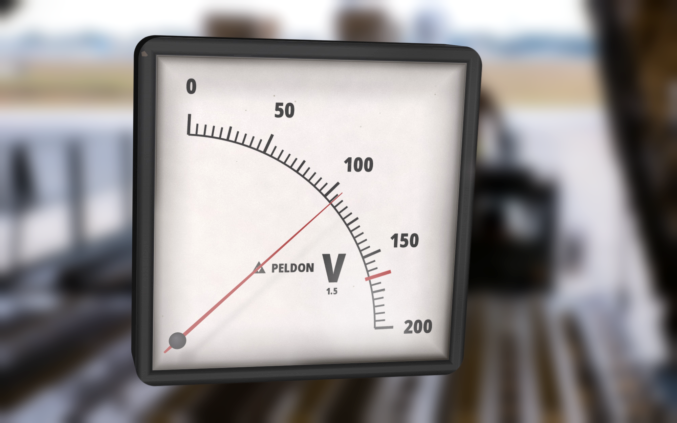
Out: 105 V
